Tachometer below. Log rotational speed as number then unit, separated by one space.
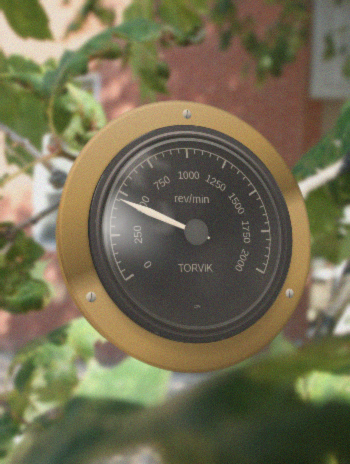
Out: 450 rpm
